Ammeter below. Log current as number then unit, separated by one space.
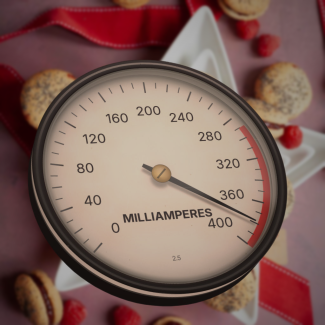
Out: 380 mA
